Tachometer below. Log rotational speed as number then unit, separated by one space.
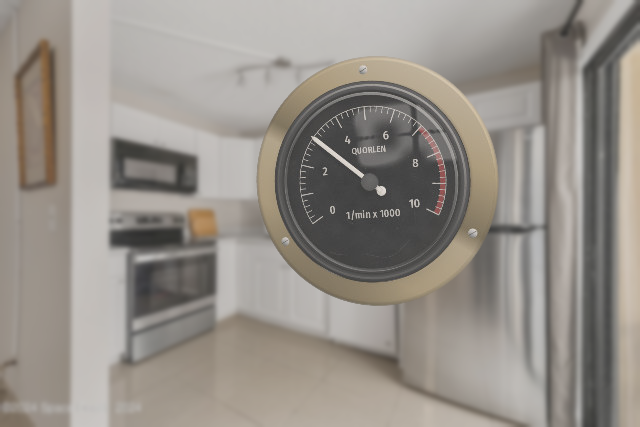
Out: 3000 rpm
